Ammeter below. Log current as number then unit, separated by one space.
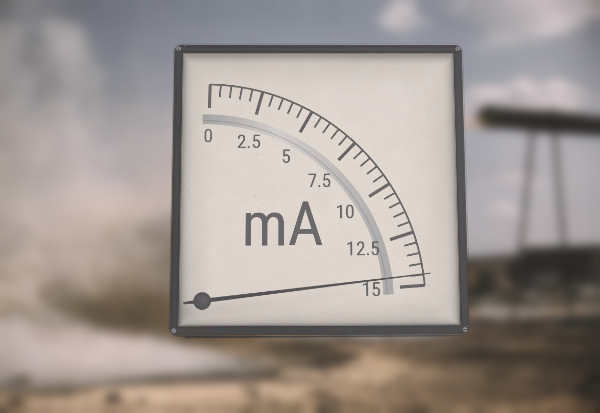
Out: 14.5 mA
